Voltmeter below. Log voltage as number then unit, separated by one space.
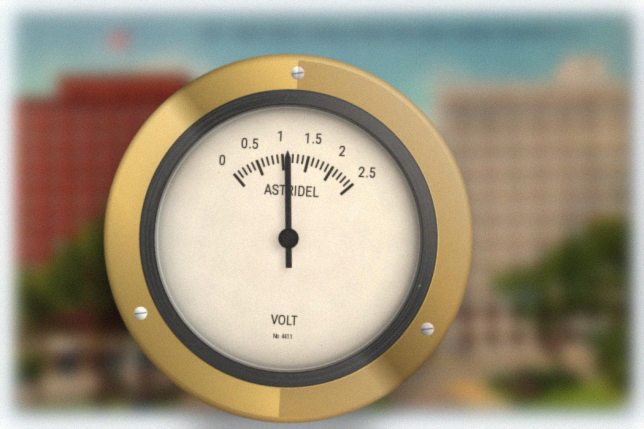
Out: 1.1 V
